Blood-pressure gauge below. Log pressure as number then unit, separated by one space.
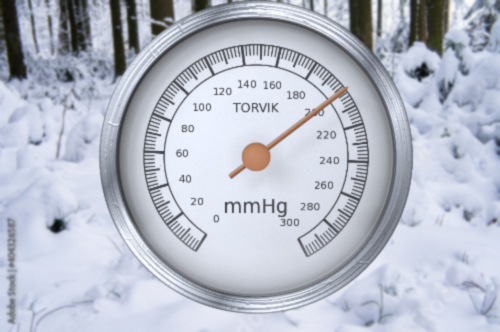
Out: 200 mmHg
